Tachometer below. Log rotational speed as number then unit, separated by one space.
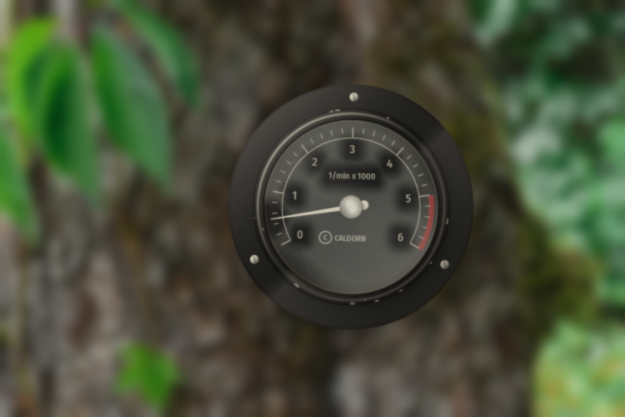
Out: 500 rpm
